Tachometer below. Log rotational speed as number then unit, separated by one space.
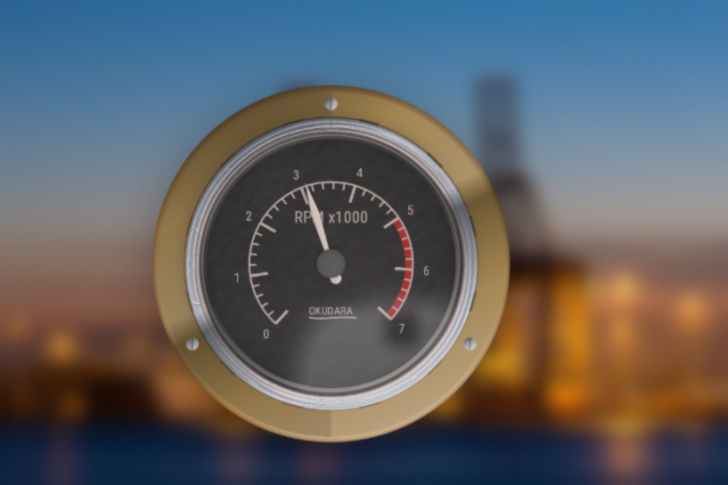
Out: 3100 rpm
